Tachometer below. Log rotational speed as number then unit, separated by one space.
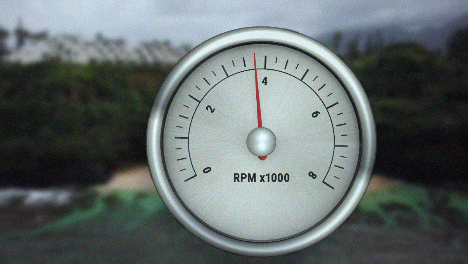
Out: 3750 rpm
